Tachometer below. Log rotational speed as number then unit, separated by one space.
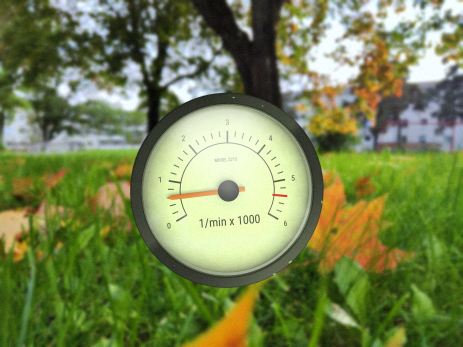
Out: 600 rpm
